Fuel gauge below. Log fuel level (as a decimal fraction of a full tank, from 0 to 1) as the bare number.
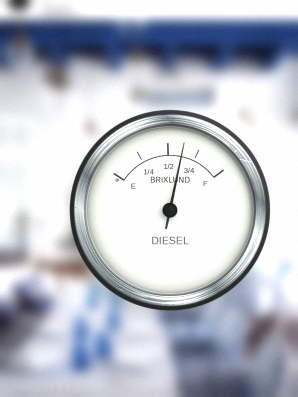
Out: 0.625
